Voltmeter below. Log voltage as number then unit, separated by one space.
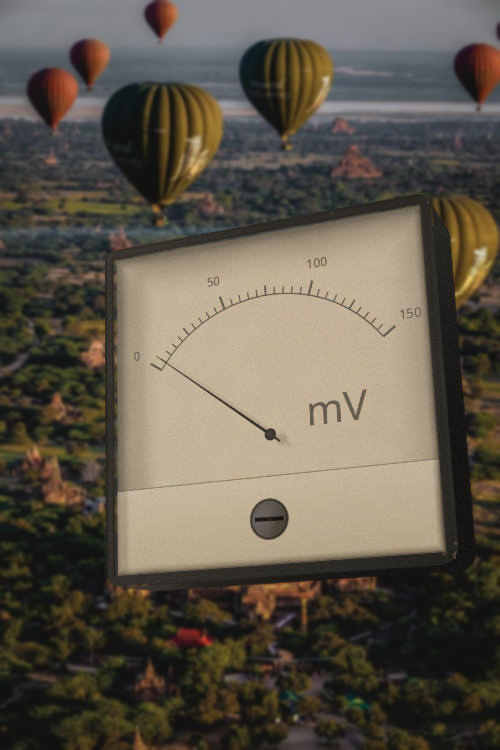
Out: 5 mV
